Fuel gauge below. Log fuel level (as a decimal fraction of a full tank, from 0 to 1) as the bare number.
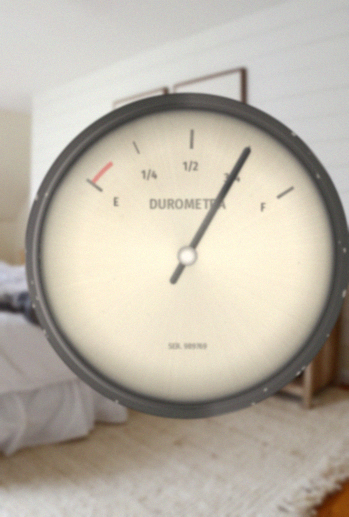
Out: 0.75
